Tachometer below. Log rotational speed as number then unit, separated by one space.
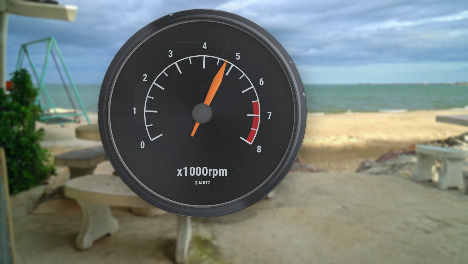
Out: 4750 rpm
